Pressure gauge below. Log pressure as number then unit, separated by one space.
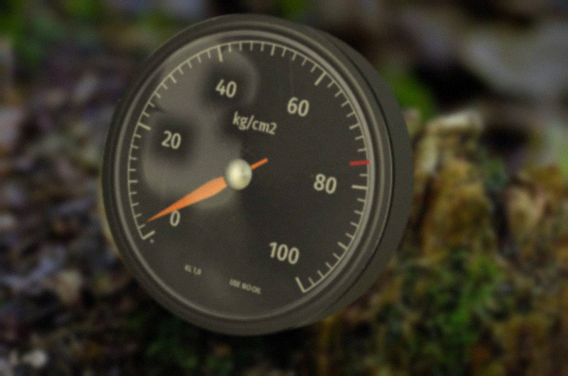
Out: 2 kg/cm²
